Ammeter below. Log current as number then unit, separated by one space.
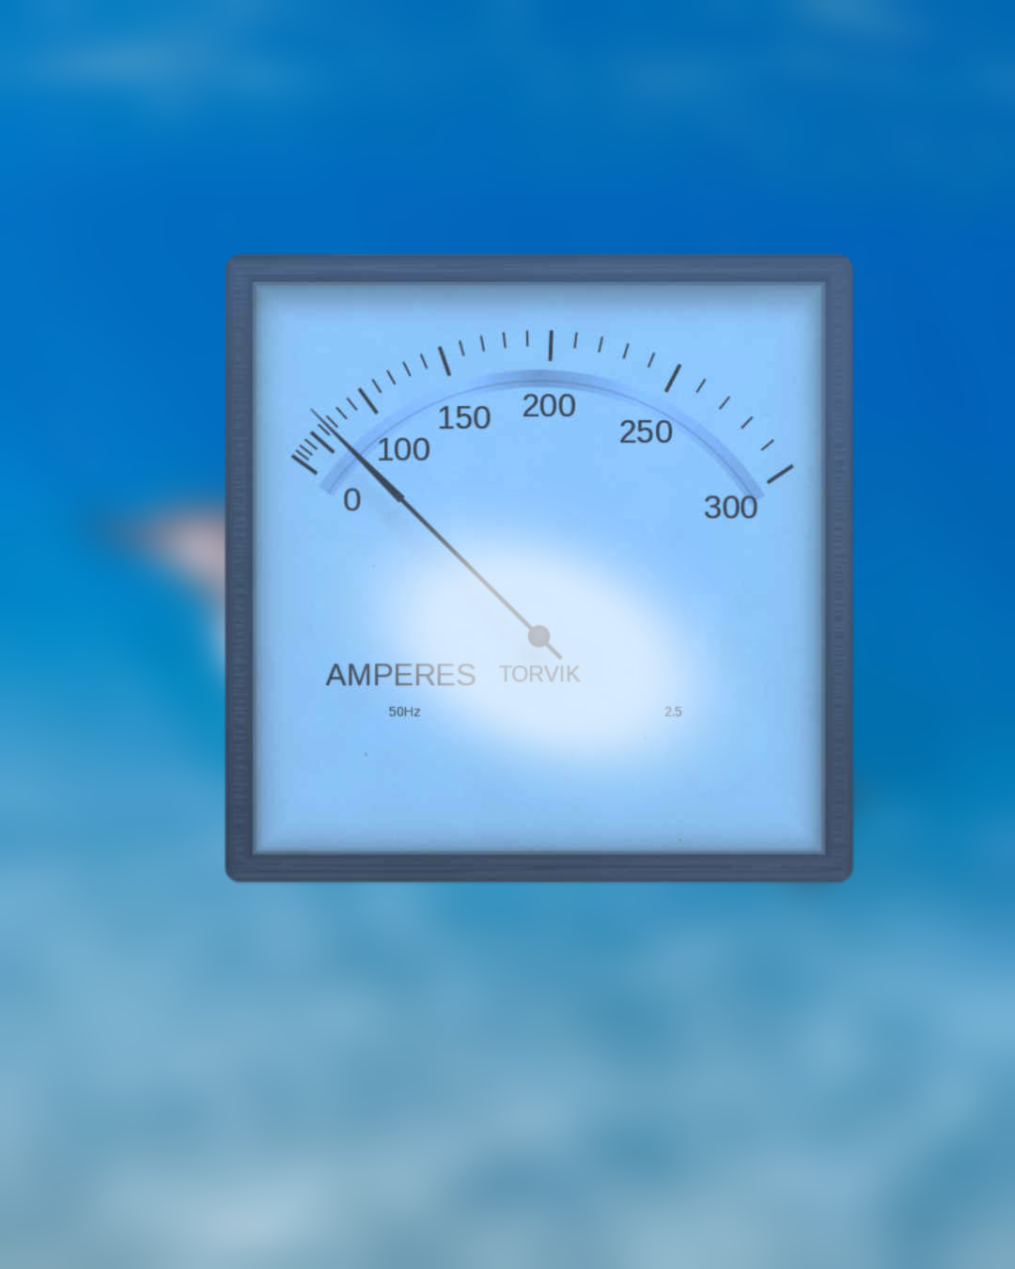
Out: 65 A
